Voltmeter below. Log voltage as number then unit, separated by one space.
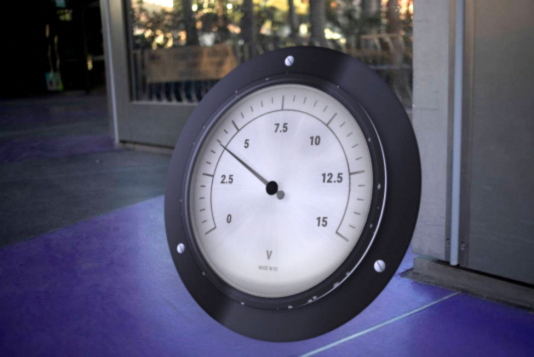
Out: 4 V
